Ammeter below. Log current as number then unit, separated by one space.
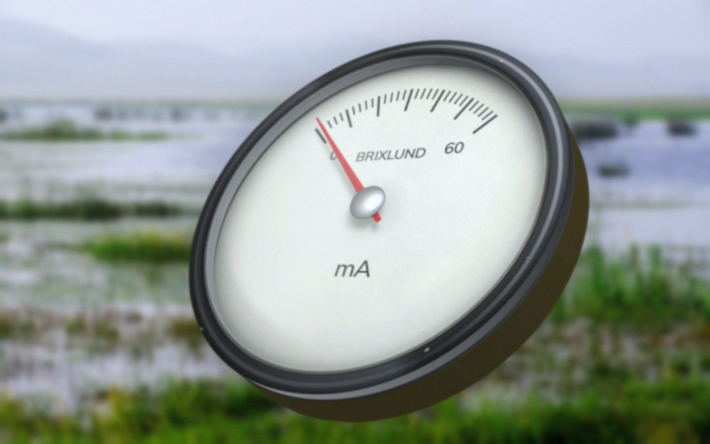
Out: 2 mA
